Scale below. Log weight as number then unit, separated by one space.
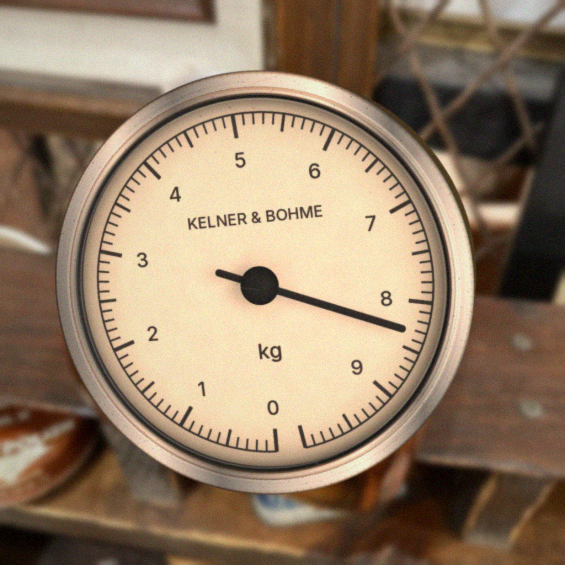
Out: 8.3 kg
